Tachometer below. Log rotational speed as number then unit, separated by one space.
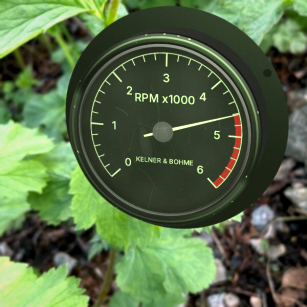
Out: 4600 rpm
